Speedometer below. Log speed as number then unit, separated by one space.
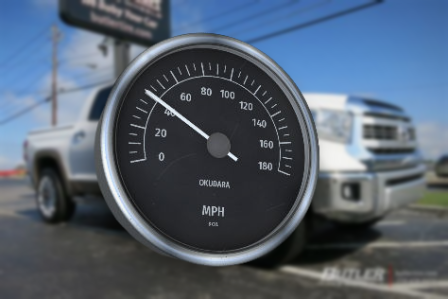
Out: 40 mph
